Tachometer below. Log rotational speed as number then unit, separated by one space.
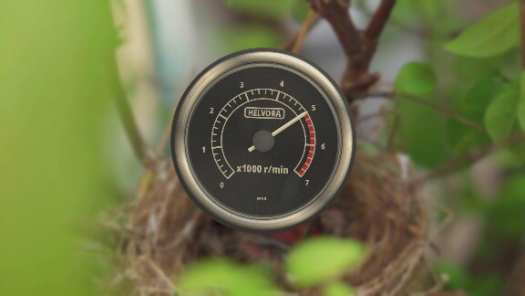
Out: 5000 rpm
